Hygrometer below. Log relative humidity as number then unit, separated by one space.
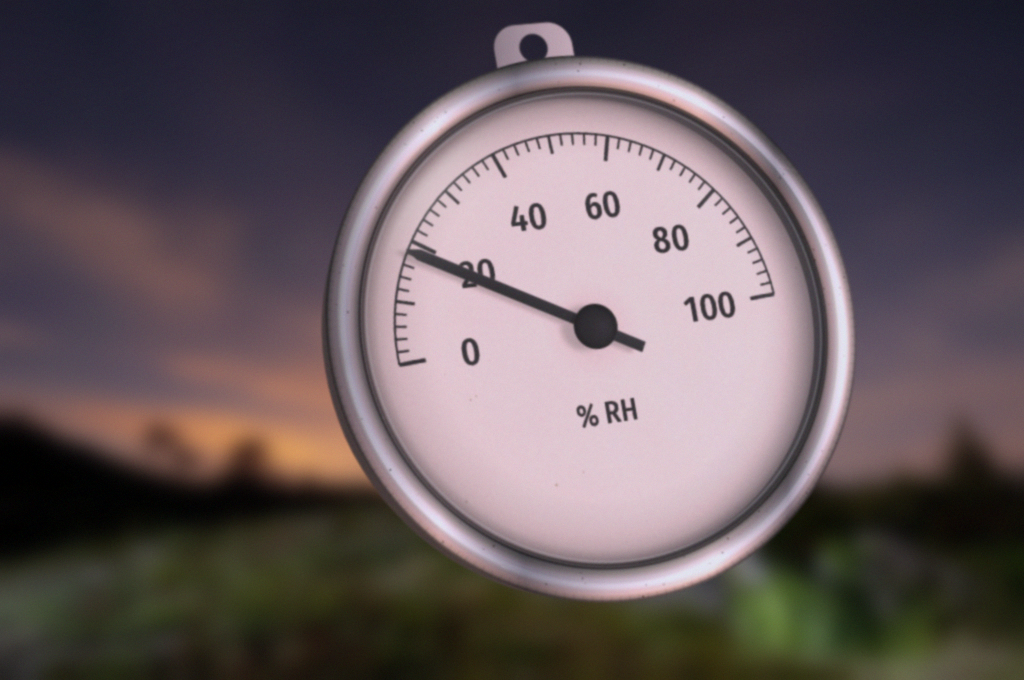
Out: 18 %
